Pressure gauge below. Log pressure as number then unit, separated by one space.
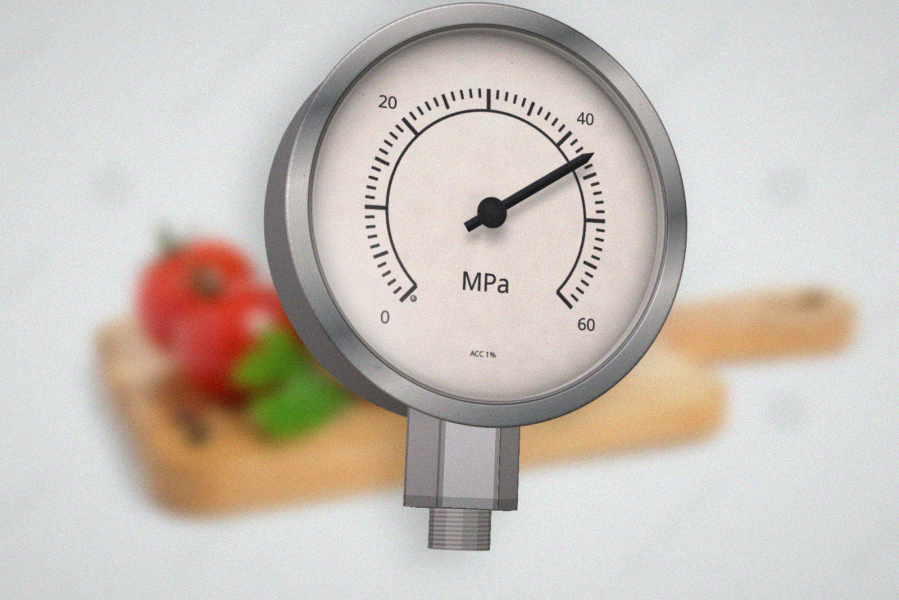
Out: 43 MPa
